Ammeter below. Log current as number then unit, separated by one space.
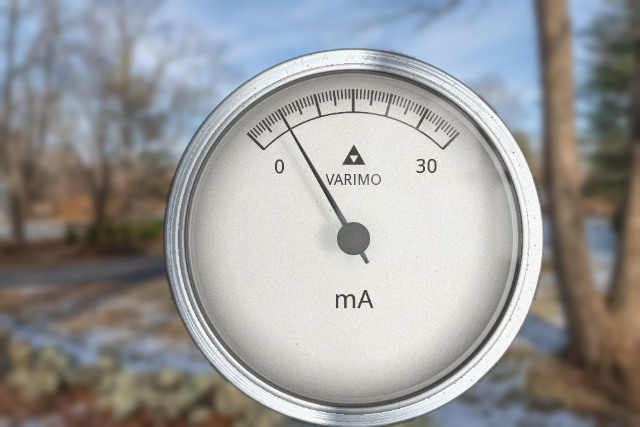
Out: 5 mA
